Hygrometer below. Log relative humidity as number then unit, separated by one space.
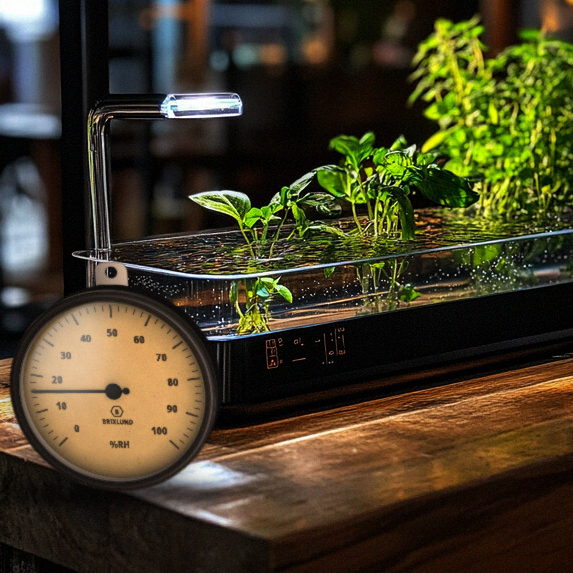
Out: 16 %
